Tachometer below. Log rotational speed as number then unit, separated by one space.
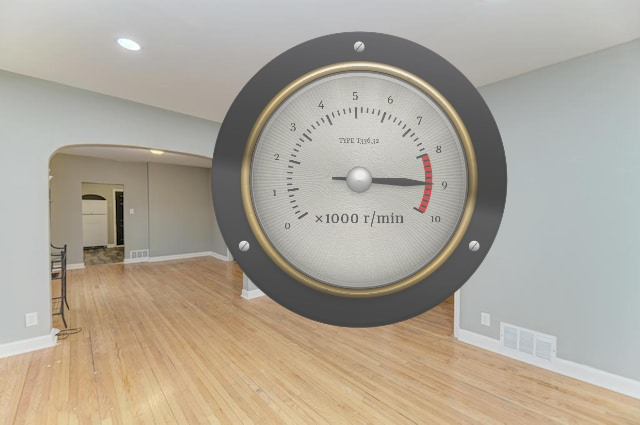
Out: 9000 rpm
